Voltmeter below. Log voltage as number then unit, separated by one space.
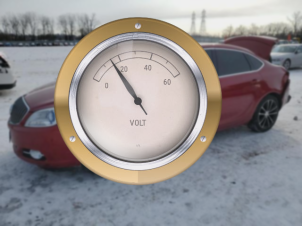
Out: 15 V
